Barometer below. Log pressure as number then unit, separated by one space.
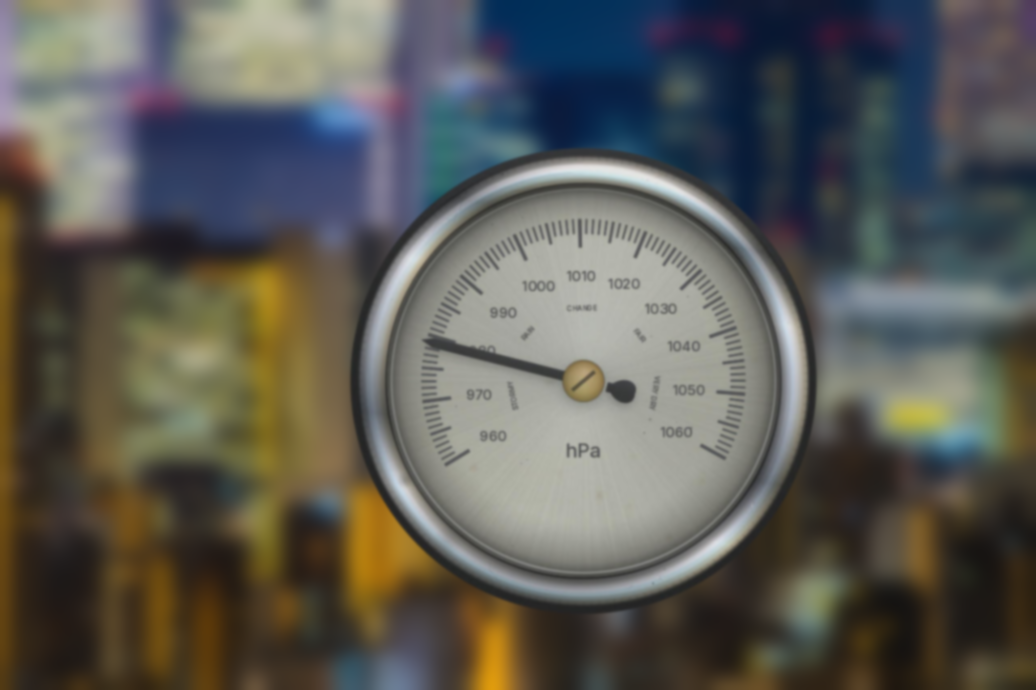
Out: 979 hPa
